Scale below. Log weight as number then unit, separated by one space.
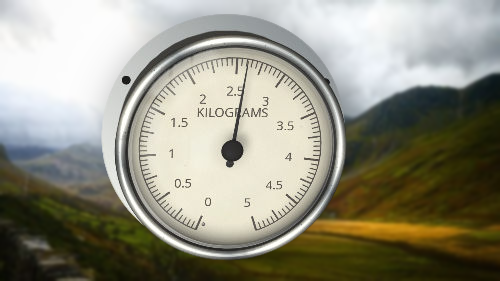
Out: 2.6 kg
